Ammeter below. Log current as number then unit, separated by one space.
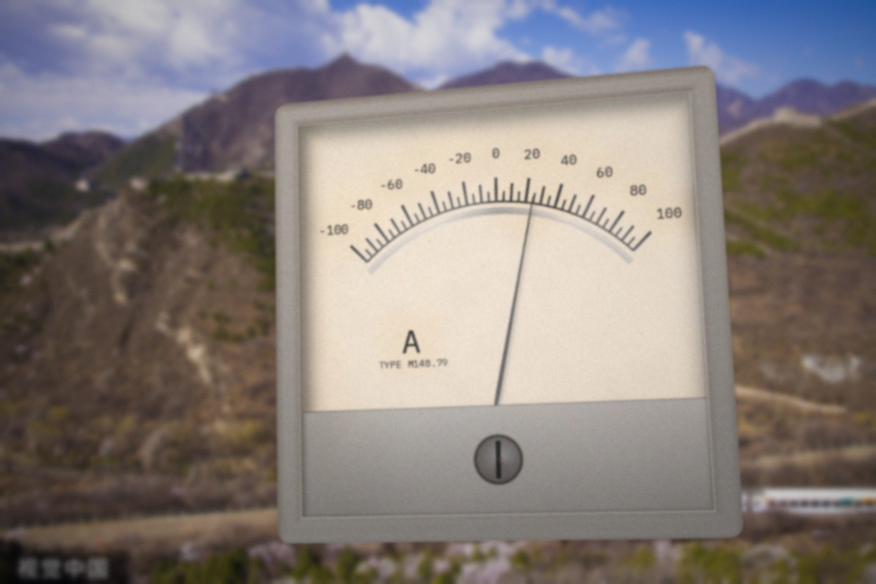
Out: 25 A
